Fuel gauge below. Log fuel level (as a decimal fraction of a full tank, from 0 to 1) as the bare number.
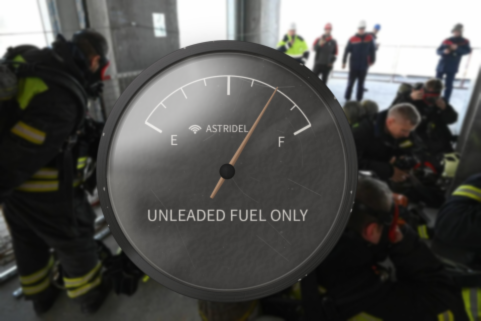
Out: 0.75
